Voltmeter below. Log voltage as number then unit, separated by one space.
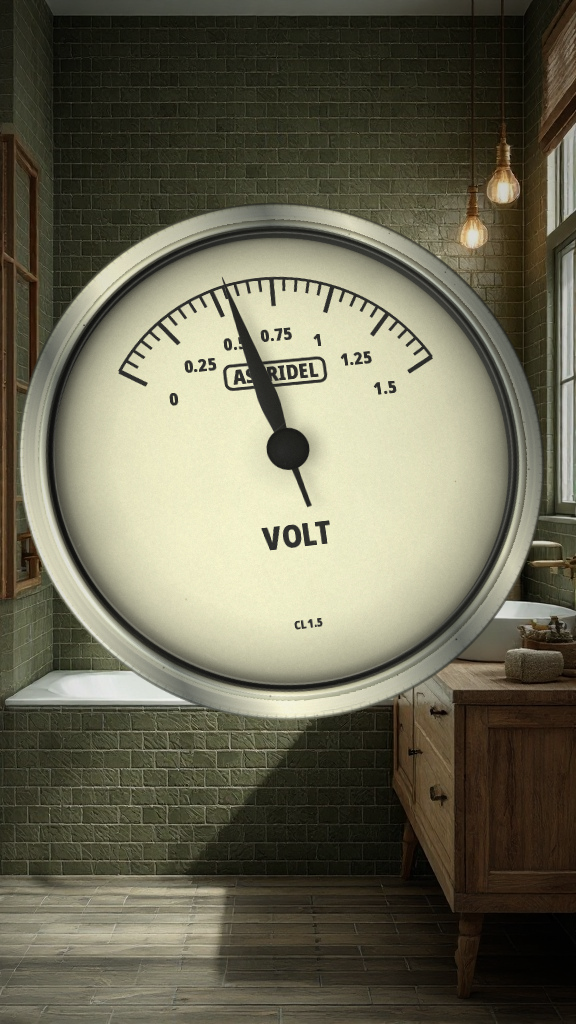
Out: 0.55 V
